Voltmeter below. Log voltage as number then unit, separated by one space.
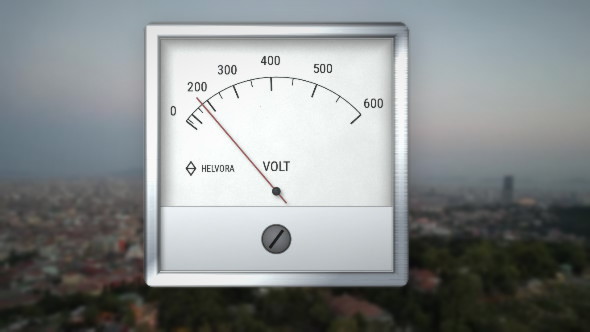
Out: 175 V
